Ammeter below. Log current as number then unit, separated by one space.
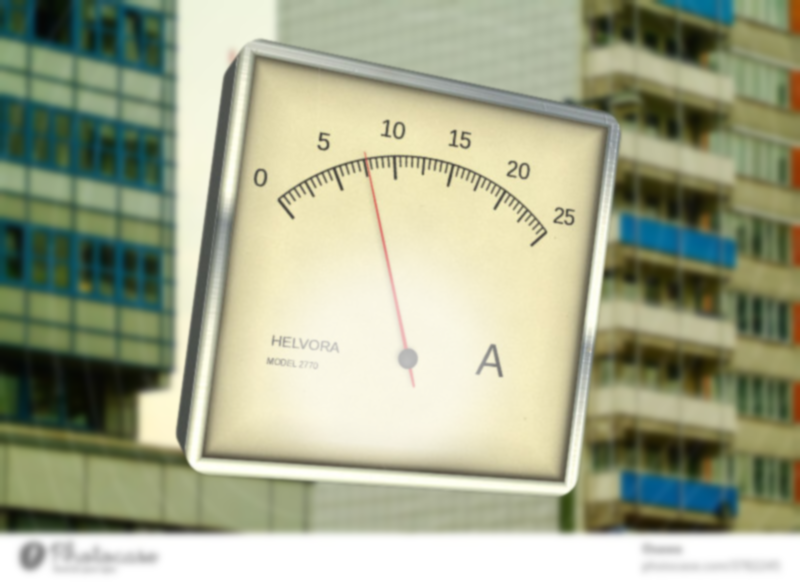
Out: 7.5 A
